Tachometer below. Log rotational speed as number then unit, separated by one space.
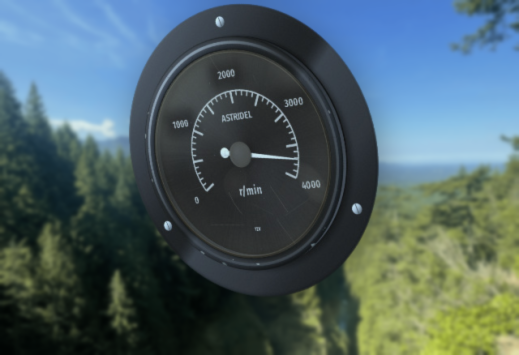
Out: 3700 rpm
